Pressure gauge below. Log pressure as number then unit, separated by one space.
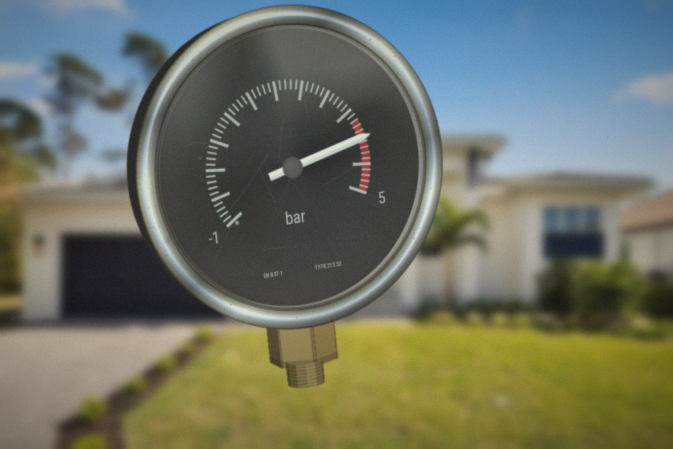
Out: 4 bar
